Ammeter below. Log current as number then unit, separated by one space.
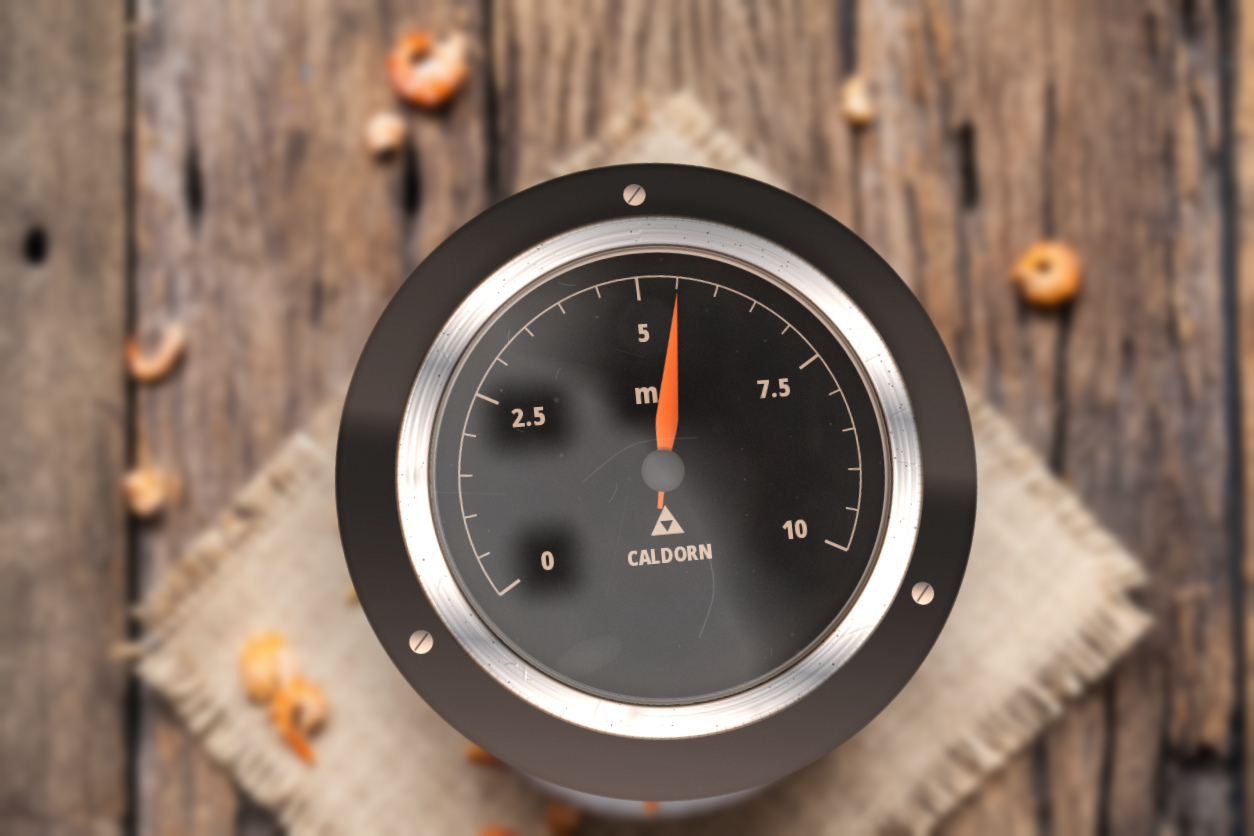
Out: 5.5 mA
